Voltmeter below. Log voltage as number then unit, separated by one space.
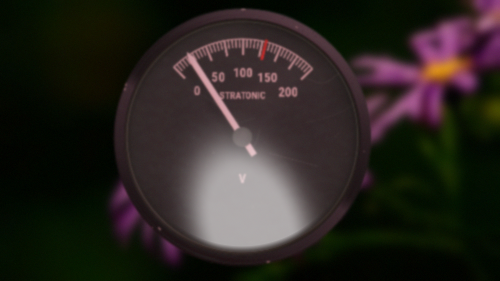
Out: 25 V
